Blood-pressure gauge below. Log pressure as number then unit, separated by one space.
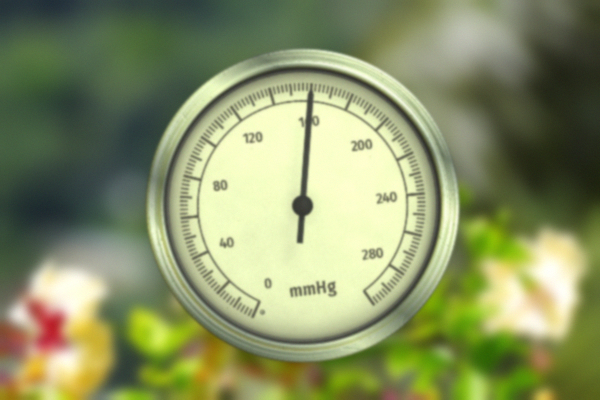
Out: 160 mmHg
